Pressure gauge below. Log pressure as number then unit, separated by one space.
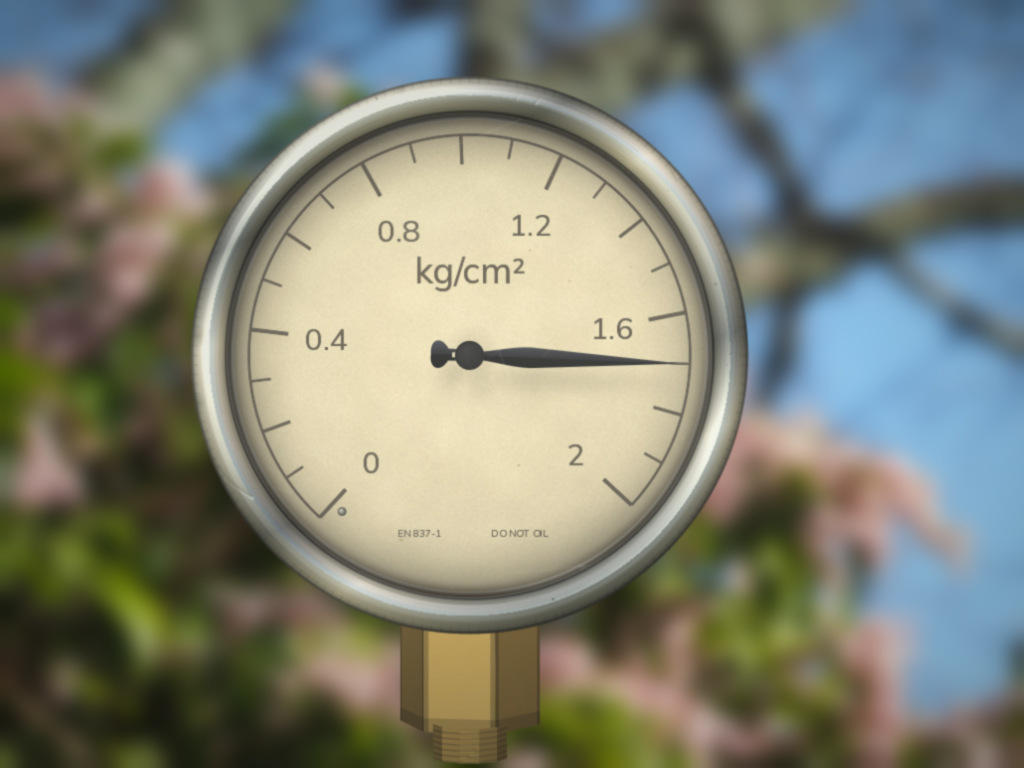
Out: 1.7 kg/cm²
